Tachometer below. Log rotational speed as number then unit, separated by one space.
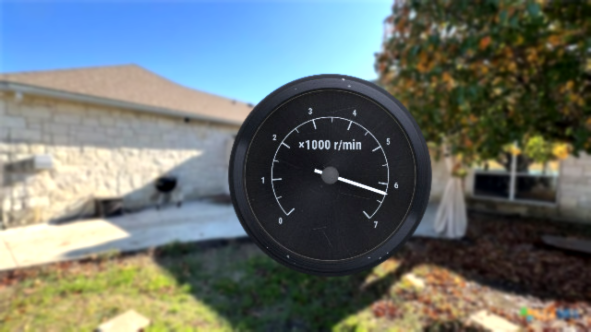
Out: 6250 rpm
